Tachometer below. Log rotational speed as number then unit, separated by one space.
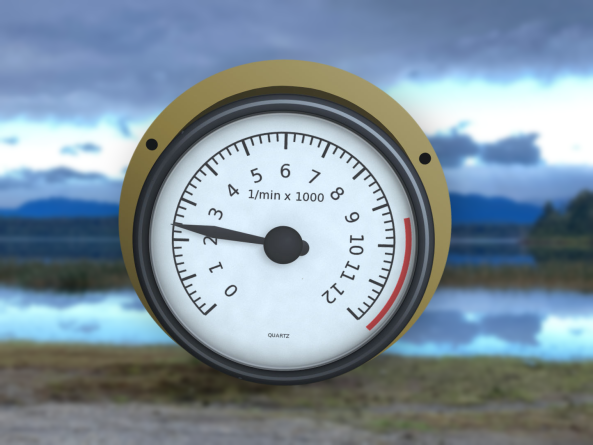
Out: 2400 rpm
